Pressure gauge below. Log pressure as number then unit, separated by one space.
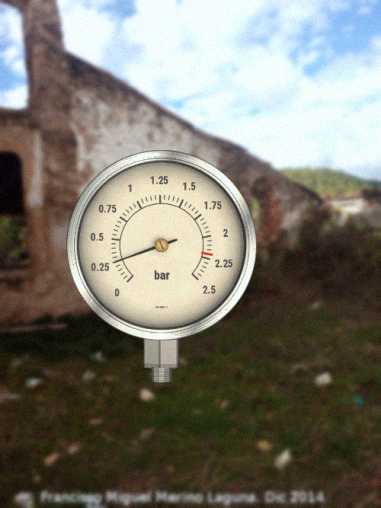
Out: 0.25 bar
